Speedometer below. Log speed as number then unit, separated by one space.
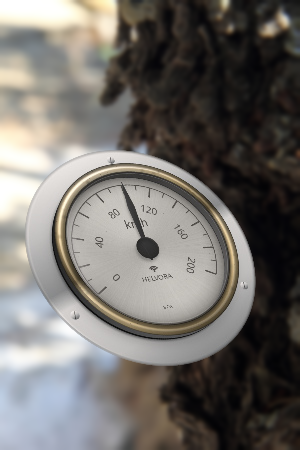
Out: 100 km/h
